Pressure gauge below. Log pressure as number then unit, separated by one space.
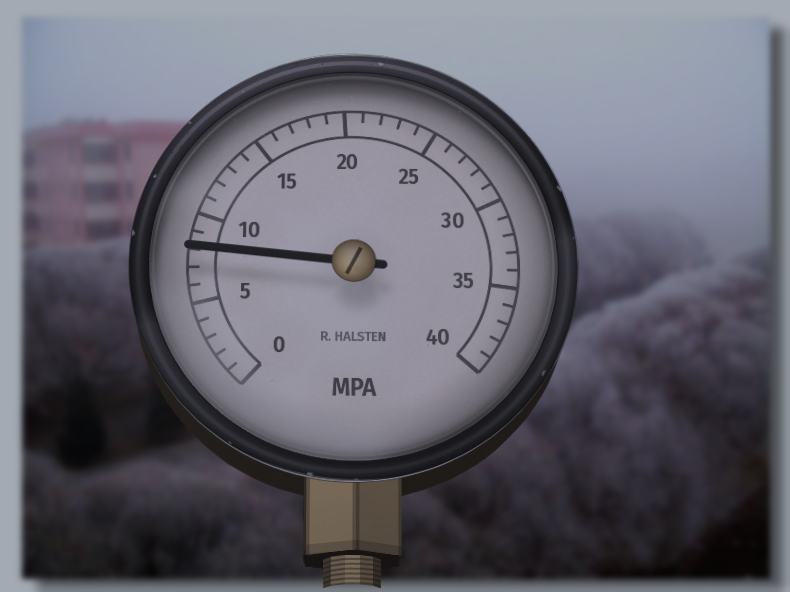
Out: 8 MPa
